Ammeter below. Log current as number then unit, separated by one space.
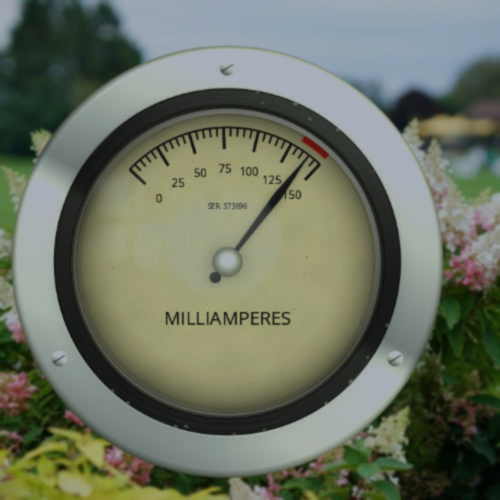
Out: 140 mA
